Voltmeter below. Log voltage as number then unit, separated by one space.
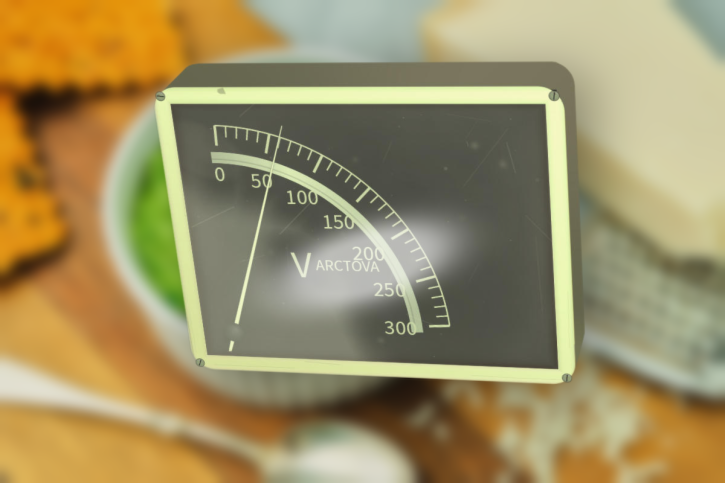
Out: 60 V
